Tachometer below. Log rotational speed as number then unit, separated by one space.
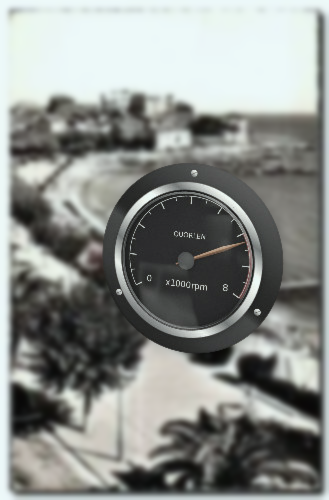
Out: 6250 rpm
